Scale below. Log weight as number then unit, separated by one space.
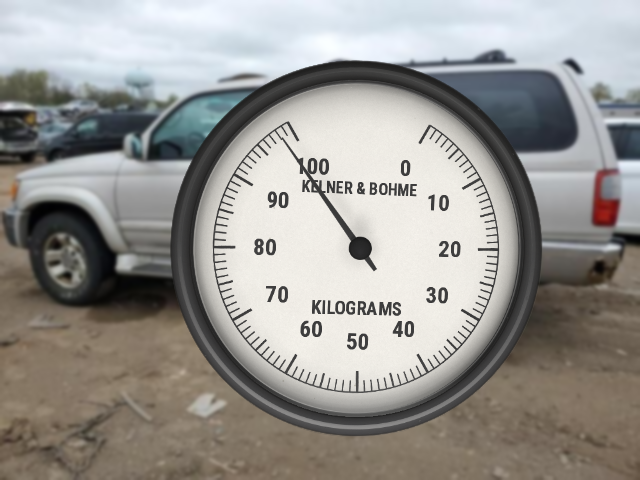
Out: 98 kg
